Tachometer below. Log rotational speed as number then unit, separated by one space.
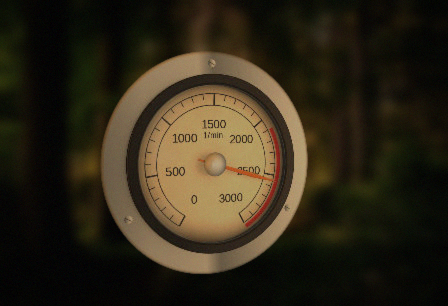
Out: 2550 rpm
